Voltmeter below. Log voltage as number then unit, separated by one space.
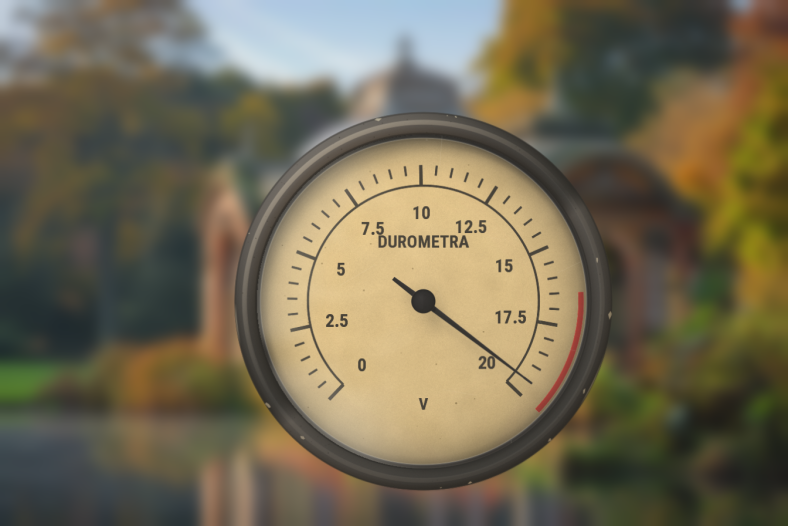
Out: 19.5 V
